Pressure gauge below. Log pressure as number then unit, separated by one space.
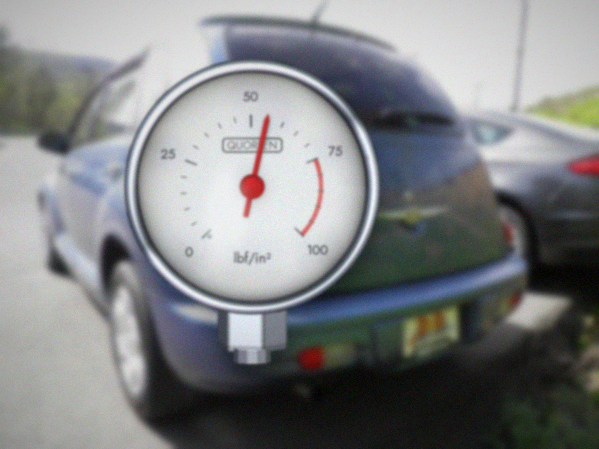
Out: 55 psi
